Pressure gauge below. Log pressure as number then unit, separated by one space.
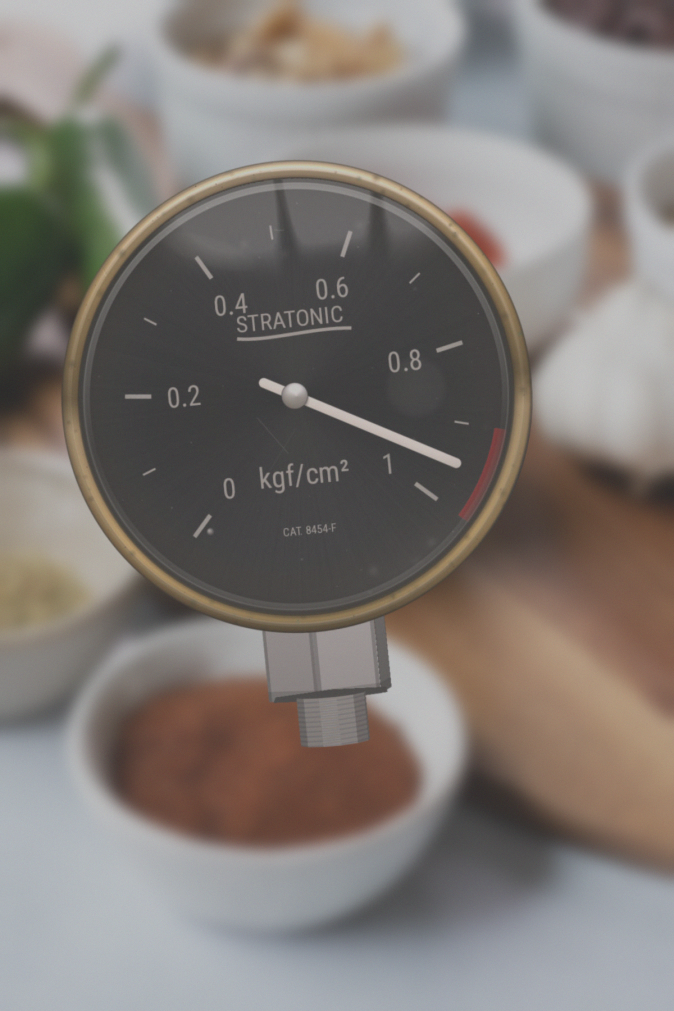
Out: 0.95 kg/cm²
